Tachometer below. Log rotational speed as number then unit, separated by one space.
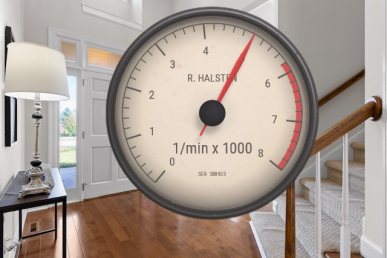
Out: 5000 rpm
